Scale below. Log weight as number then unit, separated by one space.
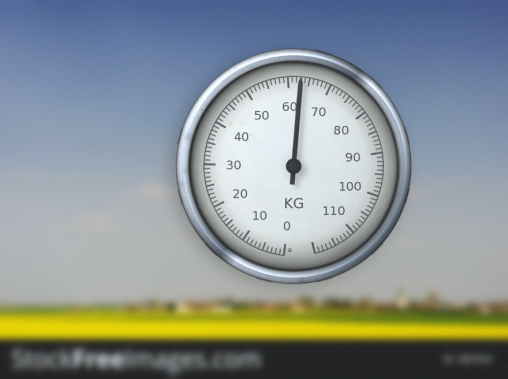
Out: 63 kg
